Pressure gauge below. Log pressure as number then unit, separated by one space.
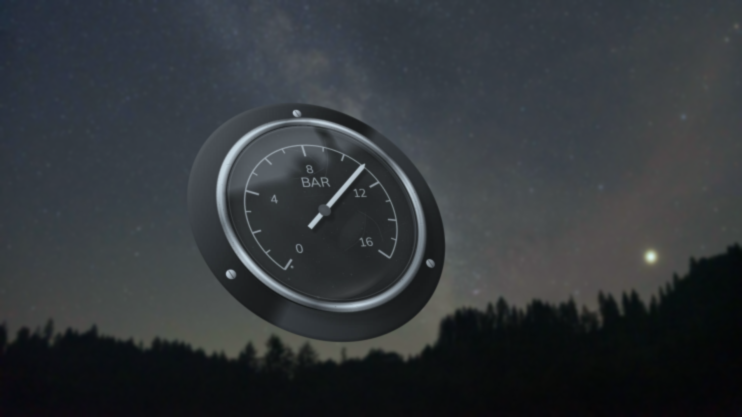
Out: 11 bar
